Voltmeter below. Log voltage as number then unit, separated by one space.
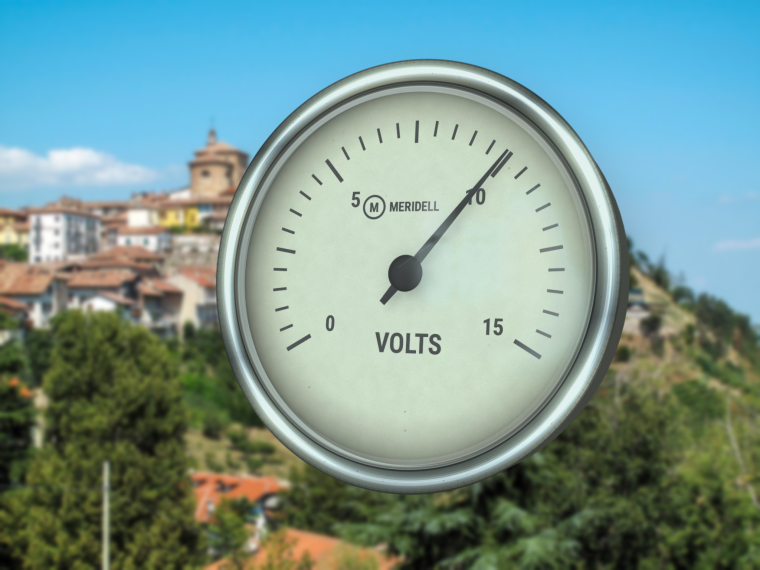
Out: 10 V
